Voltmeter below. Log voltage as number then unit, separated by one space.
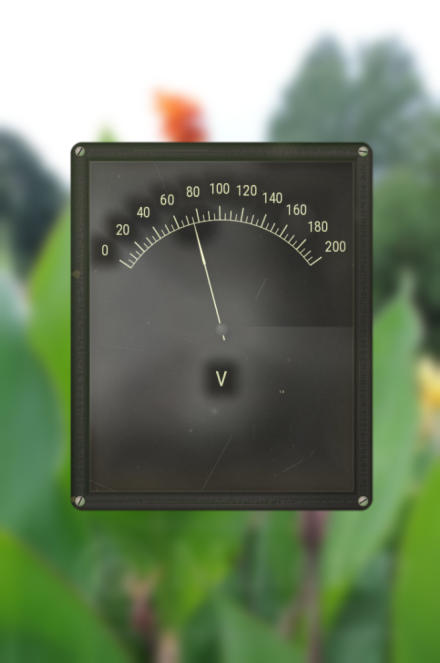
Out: 75 V
